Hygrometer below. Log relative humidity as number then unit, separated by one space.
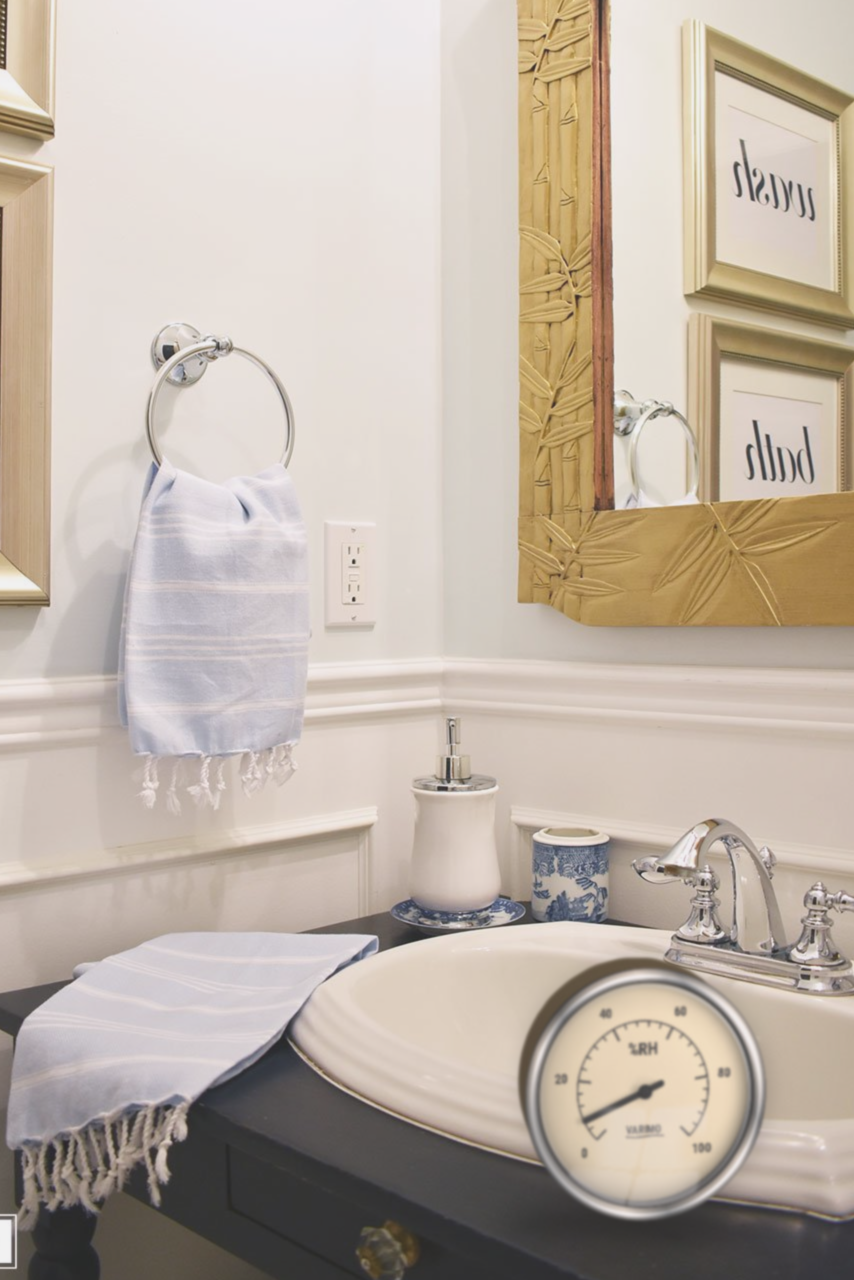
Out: 8 %
